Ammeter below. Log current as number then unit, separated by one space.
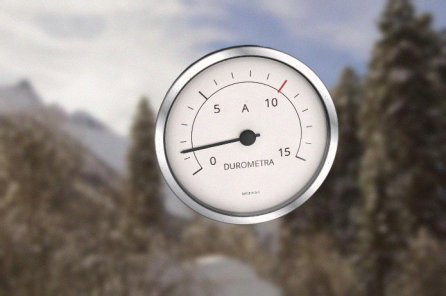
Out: 1.5 A
